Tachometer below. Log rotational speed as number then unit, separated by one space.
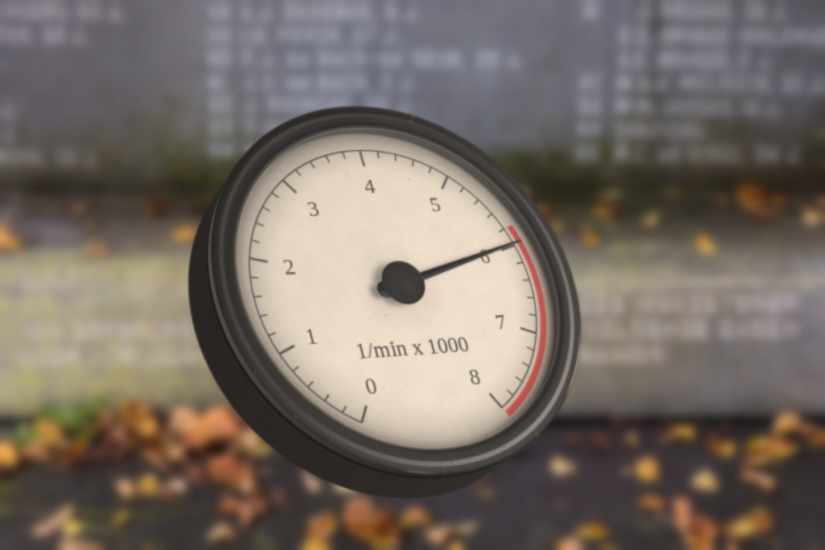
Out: 6000 rpm
